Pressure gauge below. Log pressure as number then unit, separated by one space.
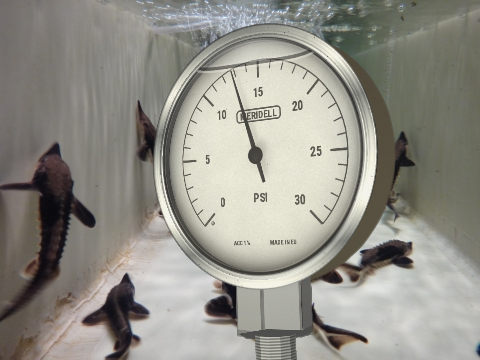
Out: 13 psi
